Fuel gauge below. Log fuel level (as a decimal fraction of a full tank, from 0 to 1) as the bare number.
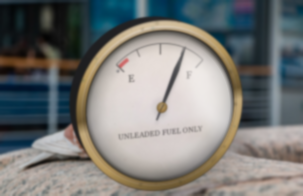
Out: 0.75
